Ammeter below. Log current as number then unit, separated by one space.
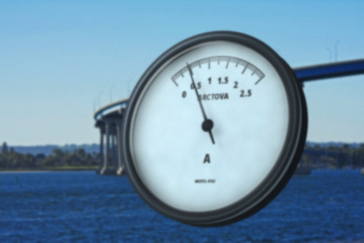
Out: 0.5 A
